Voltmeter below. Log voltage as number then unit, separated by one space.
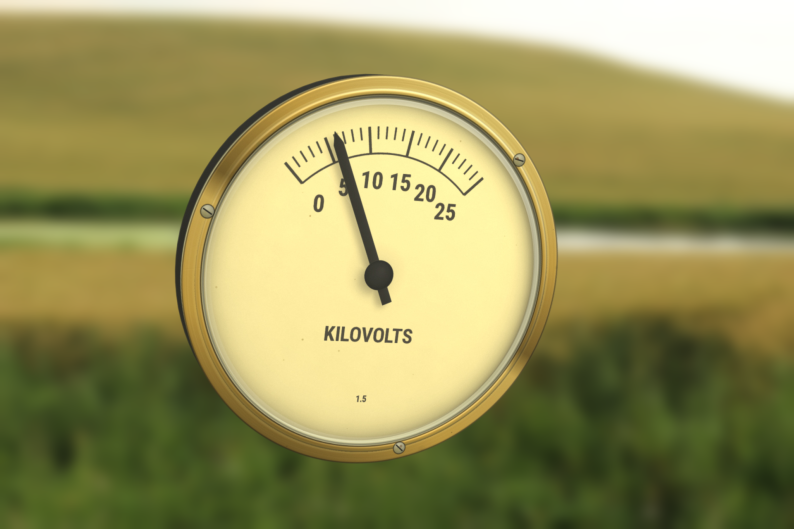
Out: 6 kV
